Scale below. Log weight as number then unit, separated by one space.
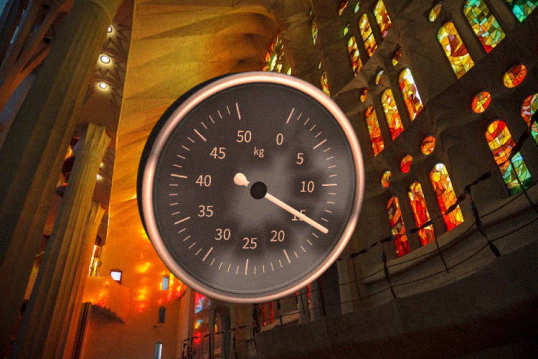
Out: 15 kg
